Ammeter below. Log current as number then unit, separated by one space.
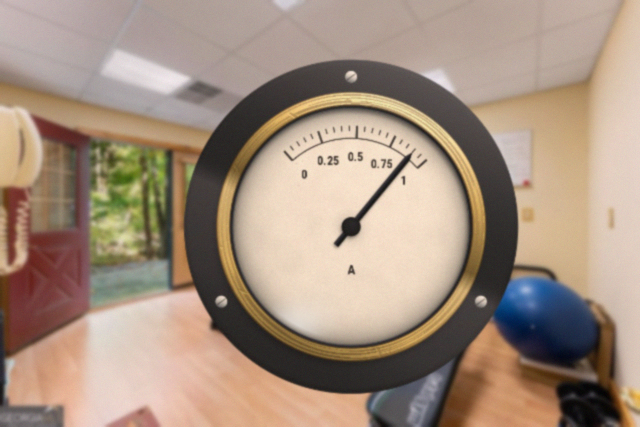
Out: 0.9 A
